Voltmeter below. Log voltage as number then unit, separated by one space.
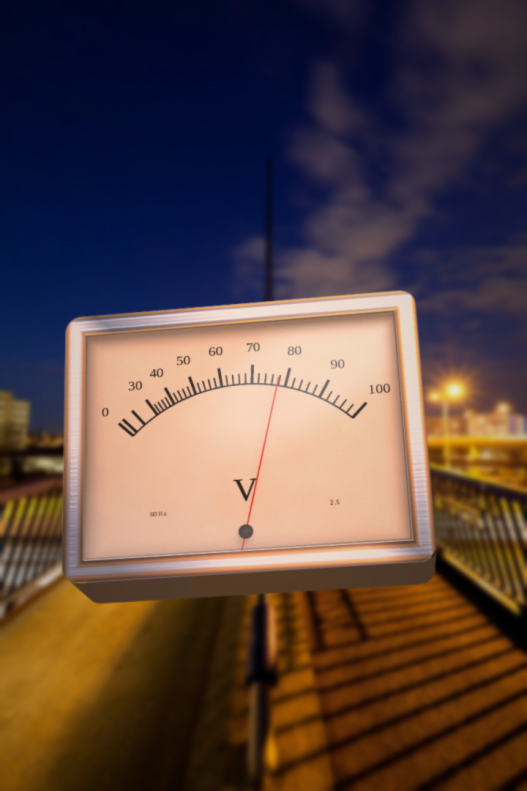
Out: 78 V
